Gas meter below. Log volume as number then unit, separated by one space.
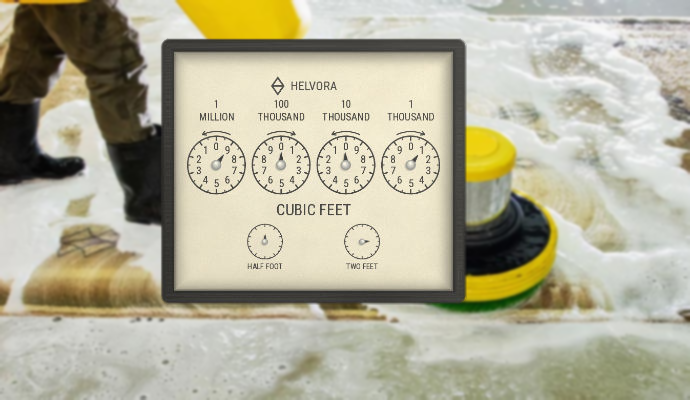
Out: 900100 ft³
